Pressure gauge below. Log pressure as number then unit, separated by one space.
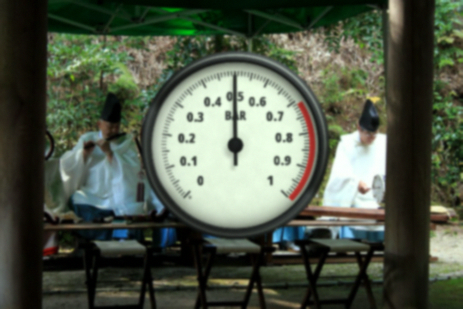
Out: 0.5 bar
